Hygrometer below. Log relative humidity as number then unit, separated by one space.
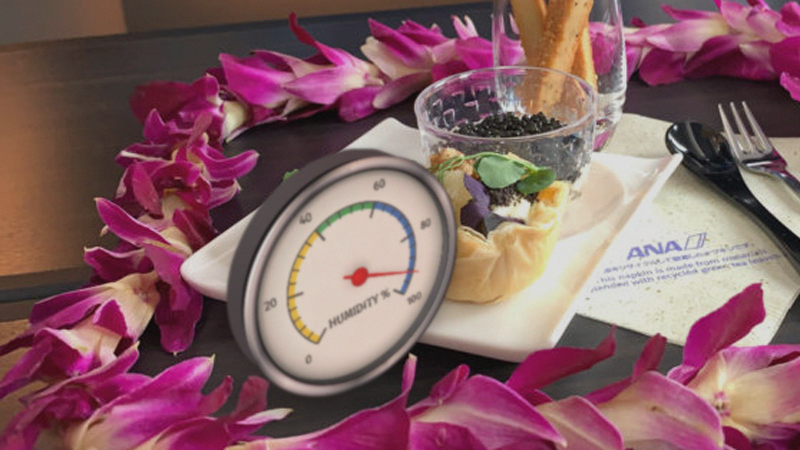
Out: 92 %
